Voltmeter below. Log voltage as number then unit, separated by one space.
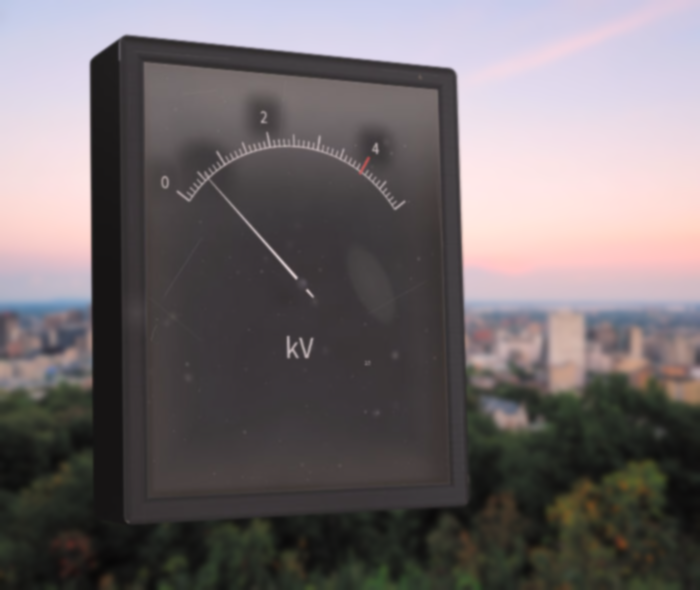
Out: 0.5 kV
